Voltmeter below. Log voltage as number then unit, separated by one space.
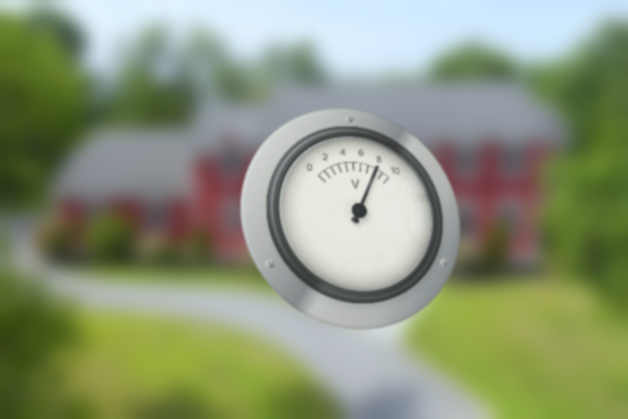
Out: 8 V
